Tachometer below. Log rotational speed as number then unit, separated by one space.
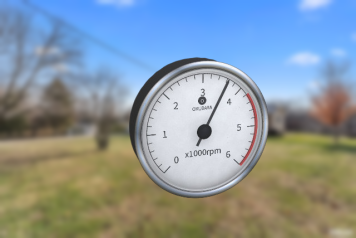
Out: 3600 rpm
